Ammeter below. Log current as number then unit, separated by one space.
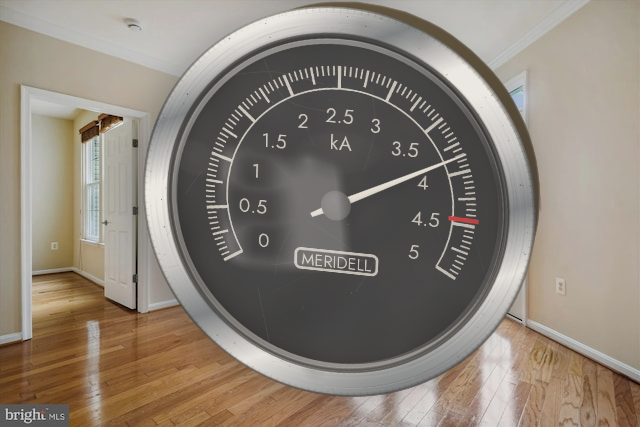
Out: 3.85 kA
